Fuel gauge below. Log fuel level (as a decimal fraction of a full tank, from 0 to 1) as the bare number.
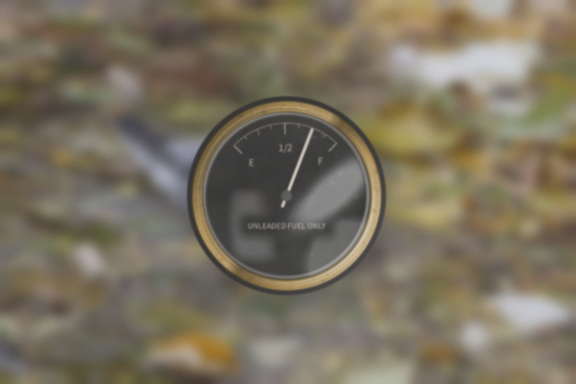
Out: 0.75
